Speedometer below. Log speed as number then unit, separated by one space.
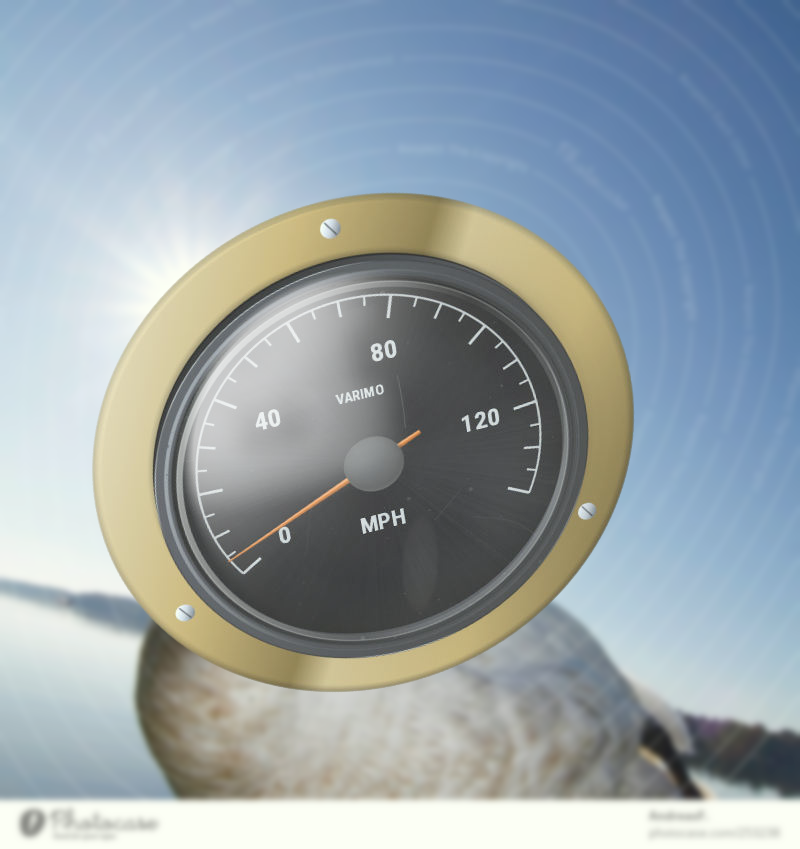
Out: 5 mph
